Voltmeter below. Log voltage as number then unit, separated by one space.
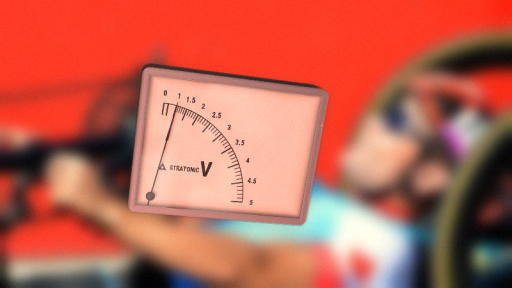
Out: 1 V
